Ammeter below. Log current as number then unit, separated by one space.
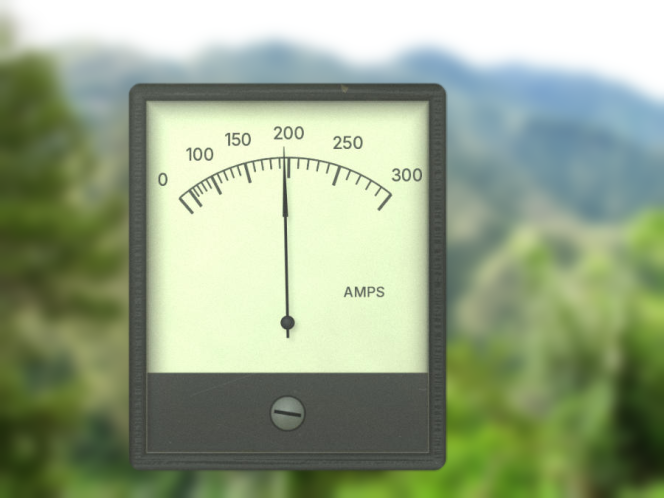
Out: 195 A
